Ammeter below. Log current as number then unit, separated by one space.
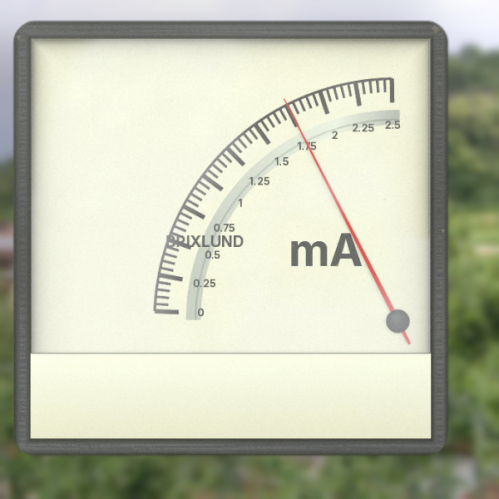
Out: 1.75 mA
